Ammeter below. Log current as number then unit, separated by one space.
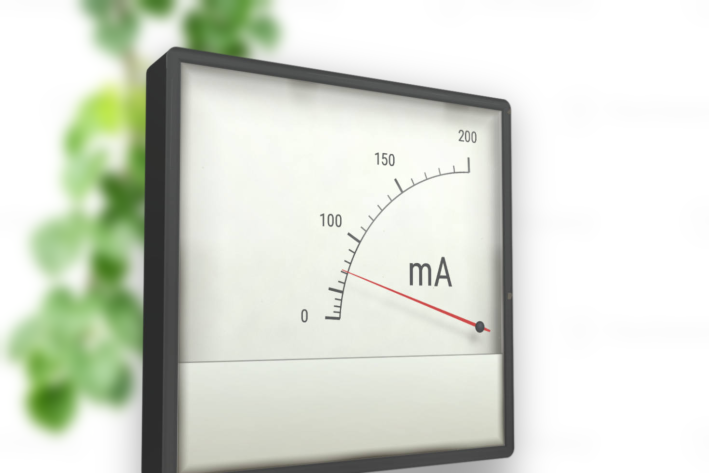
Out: 70 mA
